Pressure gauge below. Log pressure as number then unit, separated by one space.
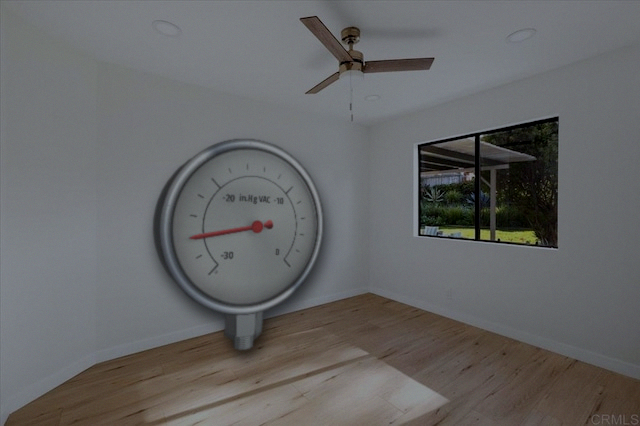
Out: -26 inHg
